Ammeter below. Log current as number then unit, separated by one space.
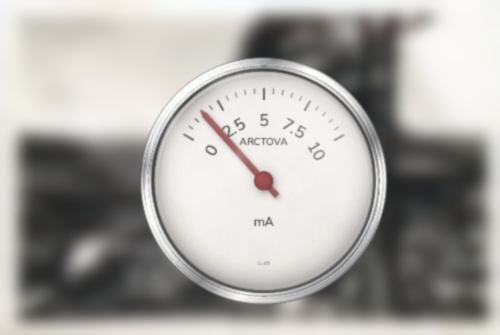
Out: 1.5 mA
